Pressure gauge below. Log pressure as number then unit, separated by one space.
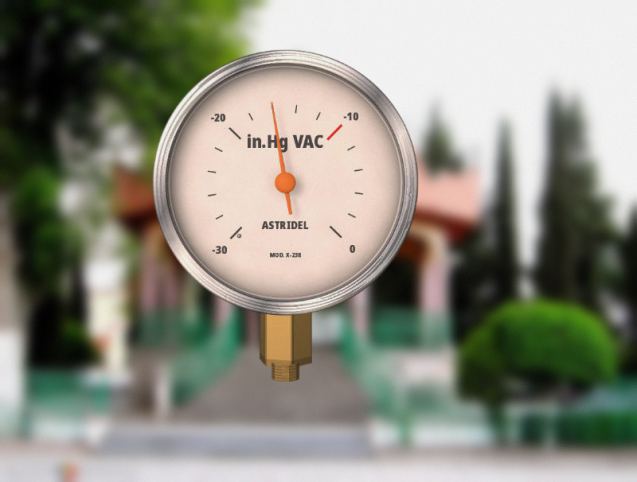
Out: -16 inHg
